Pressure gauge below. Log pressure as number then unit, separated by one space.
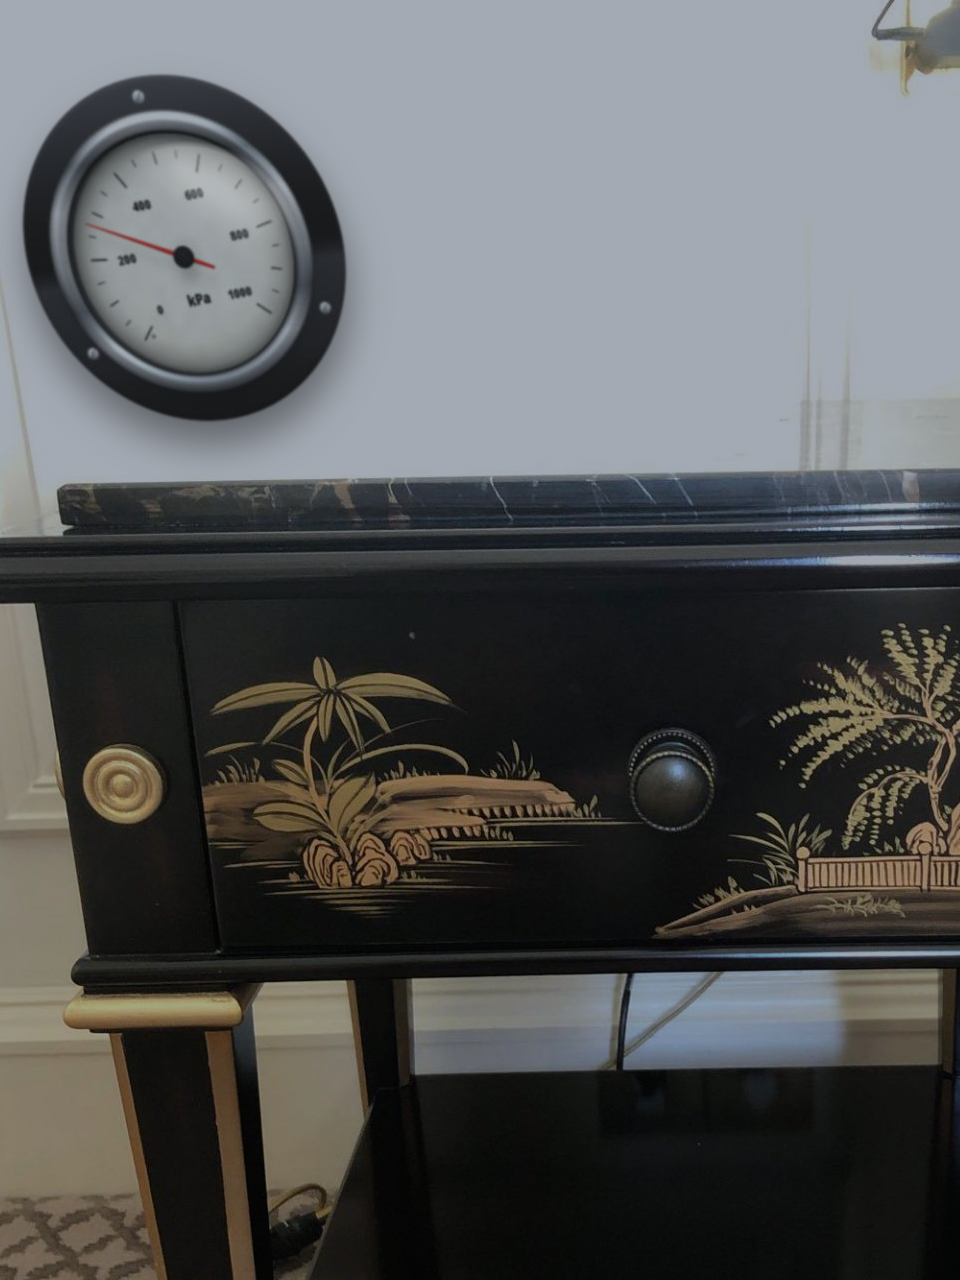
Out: 275 kPa
